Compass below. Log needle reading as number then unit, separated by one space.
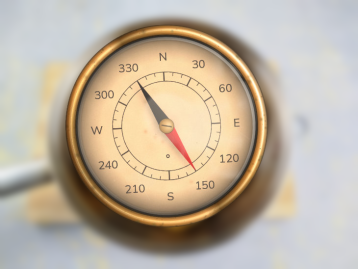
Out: 150 °
